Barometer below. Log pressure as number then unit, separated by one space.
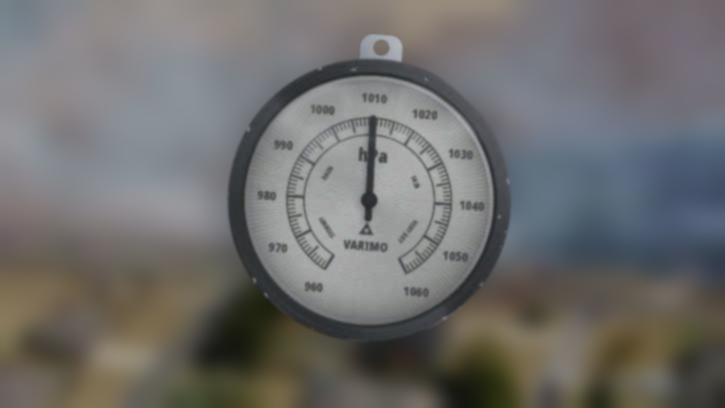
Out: 1010 hPa
